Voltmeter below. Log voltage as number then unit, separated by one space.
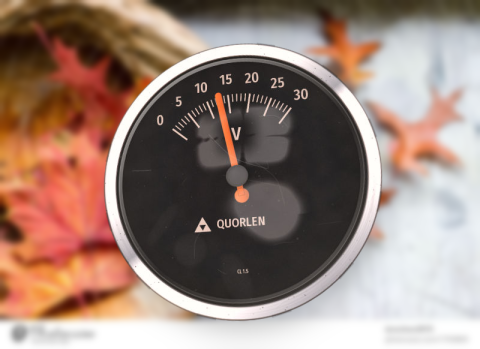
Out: 13 V
